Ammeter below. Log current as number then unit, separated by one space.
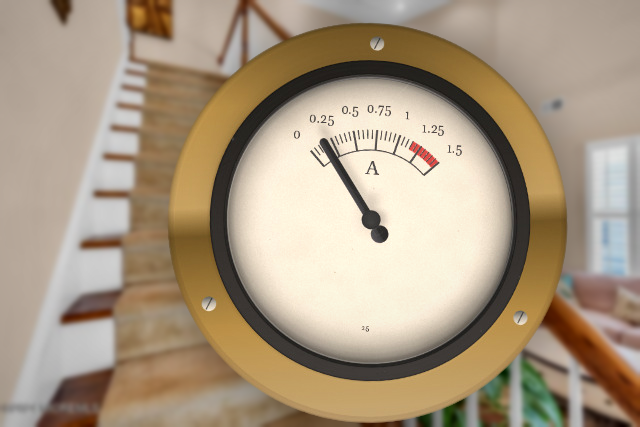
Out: 0.15 A
